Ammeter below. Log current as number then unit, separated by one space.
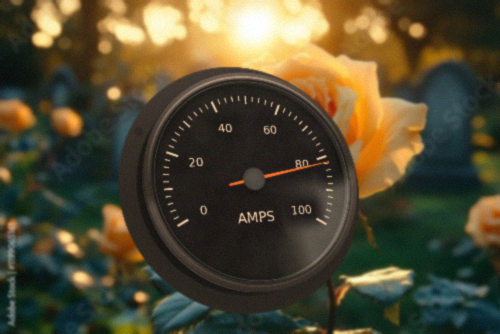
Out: 82 A
